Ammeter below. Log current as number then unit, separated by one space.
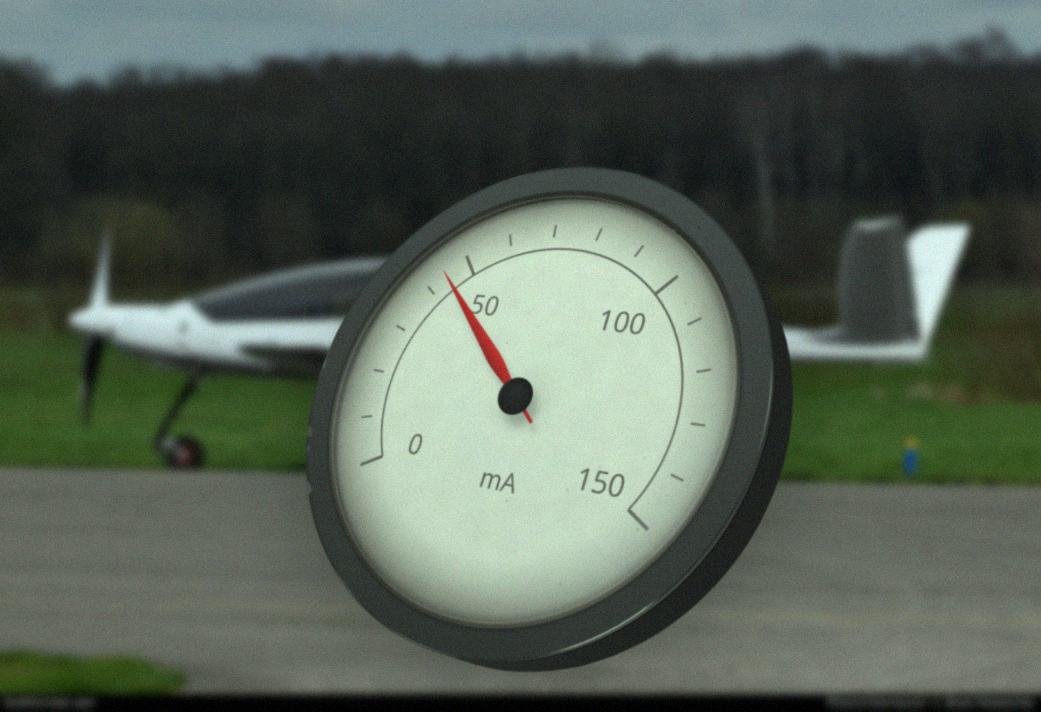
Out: 45 mA
